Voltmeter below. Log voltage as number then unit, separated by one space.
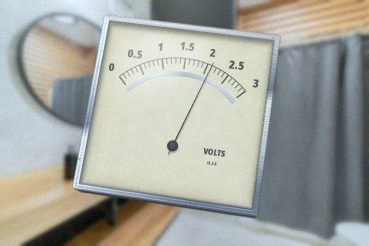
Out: 2.1 V
